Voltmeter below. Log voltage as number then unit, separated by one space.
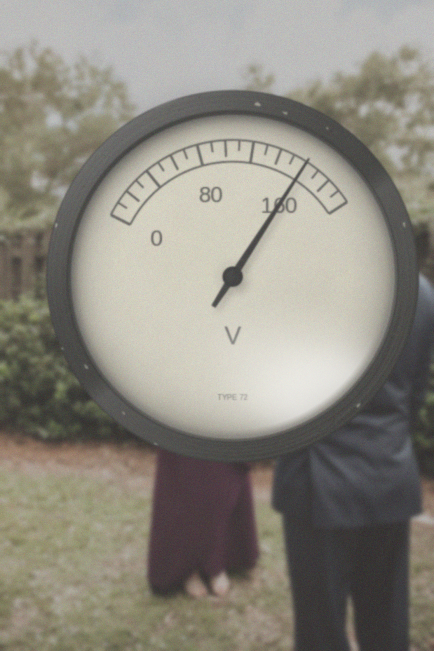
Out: 160 V
